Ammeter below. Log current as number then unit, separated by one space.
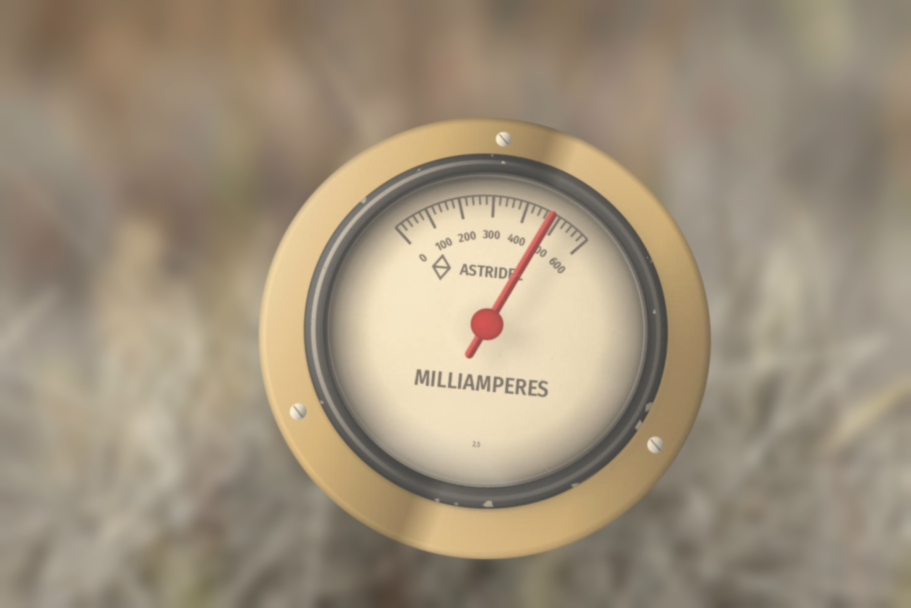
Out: 480 mA
